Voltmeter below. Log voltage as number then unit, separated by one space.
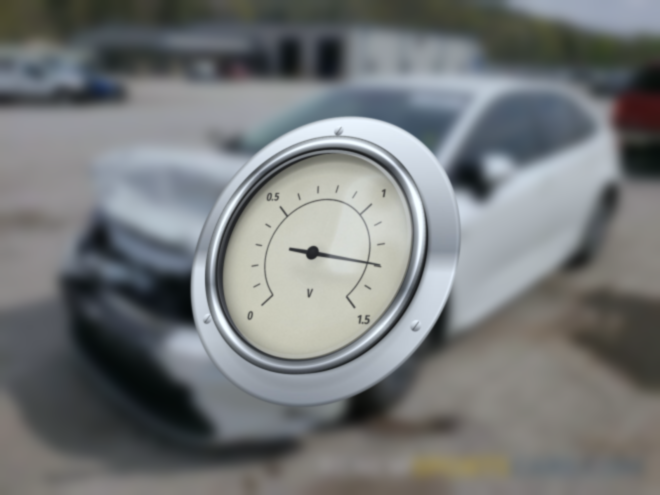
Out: 1.3 V
